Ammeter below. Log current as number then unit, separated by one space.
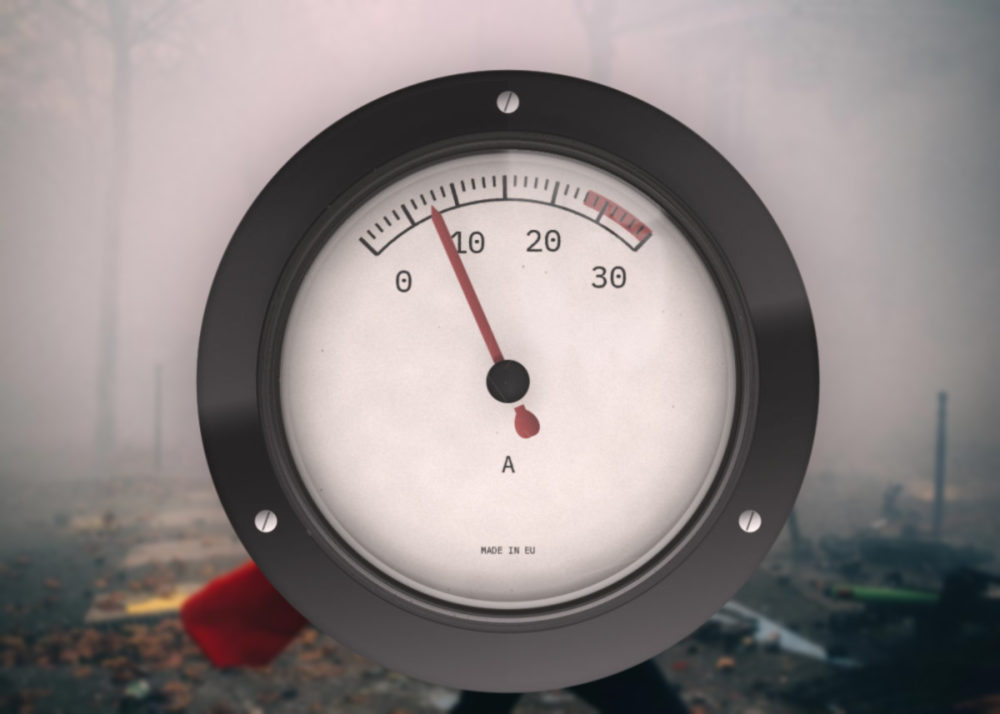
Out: 7.5 A
